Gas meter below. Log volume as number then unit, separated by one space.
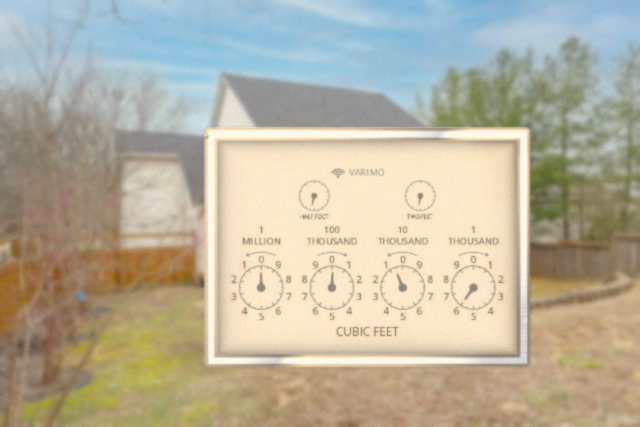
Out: 600 ft³
